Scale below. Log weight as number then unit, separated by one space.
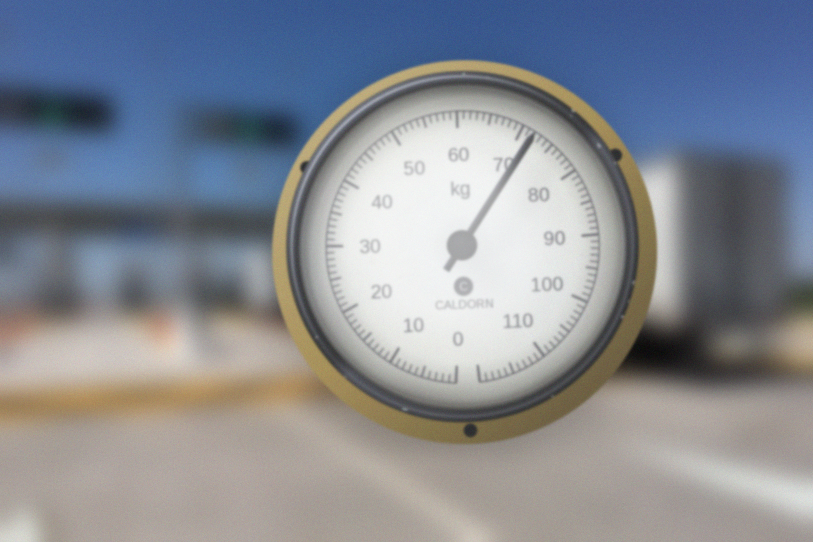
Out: 72 kg
